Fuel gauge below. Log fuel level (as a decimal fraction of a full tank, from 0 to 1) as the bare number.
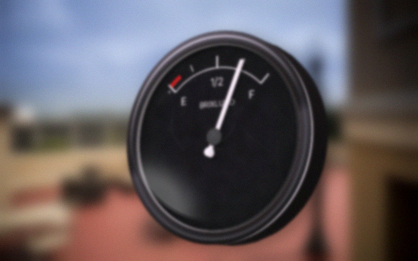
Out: 0.75
